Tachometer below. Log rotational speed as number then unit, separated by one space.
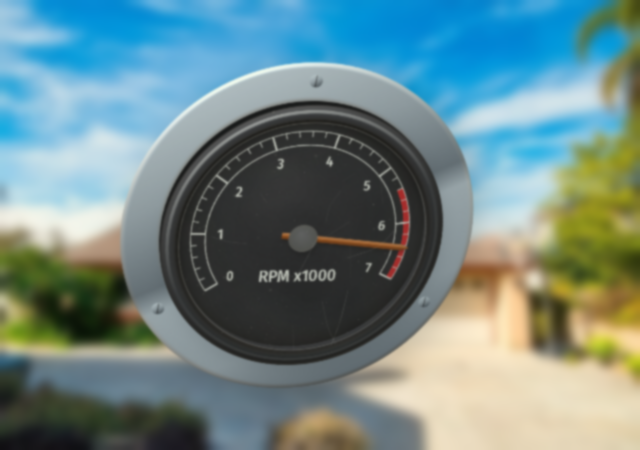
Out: 6400 rpm
